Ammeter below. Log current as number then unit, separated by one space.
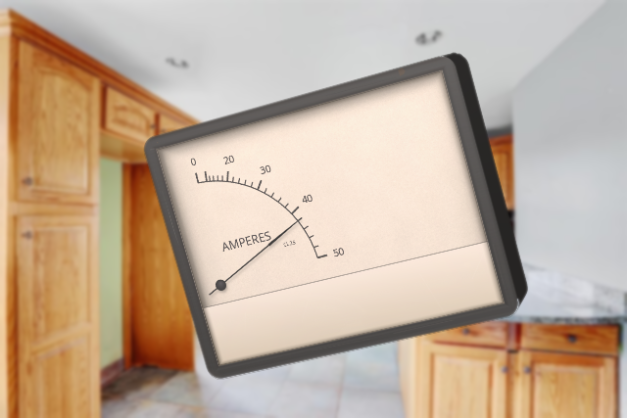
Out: 42 A
